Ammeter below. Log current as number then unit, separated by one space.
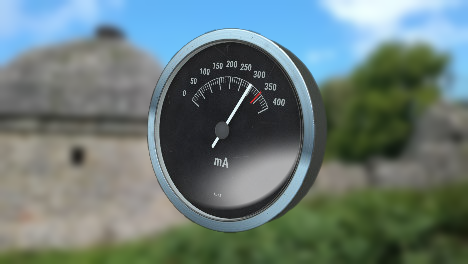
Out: 300 mA
